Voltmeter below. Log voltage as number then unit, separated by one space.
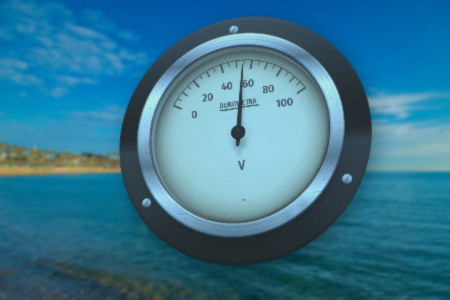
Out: 55 V
